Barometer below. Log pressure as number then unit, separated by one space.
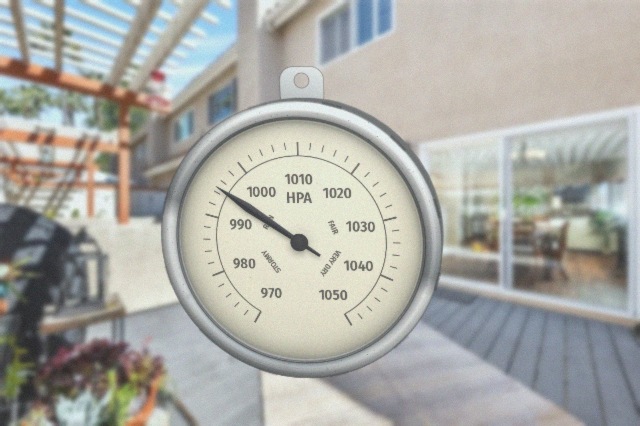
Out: 995 hPa
